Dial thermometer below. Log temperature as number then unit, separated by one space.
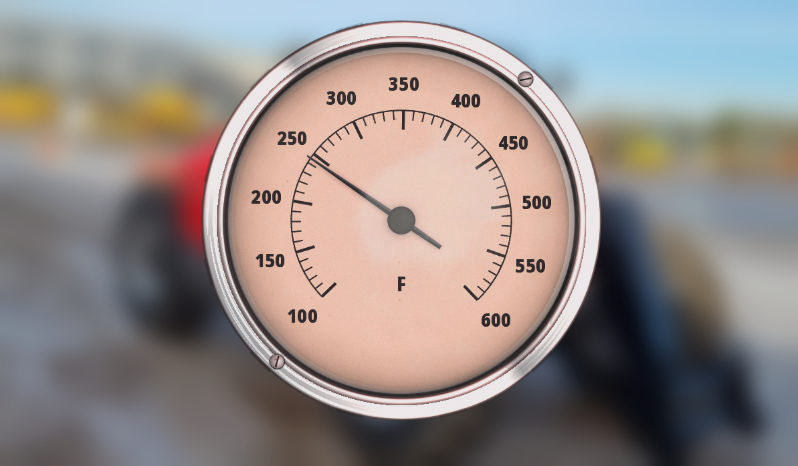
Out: 245 °F
